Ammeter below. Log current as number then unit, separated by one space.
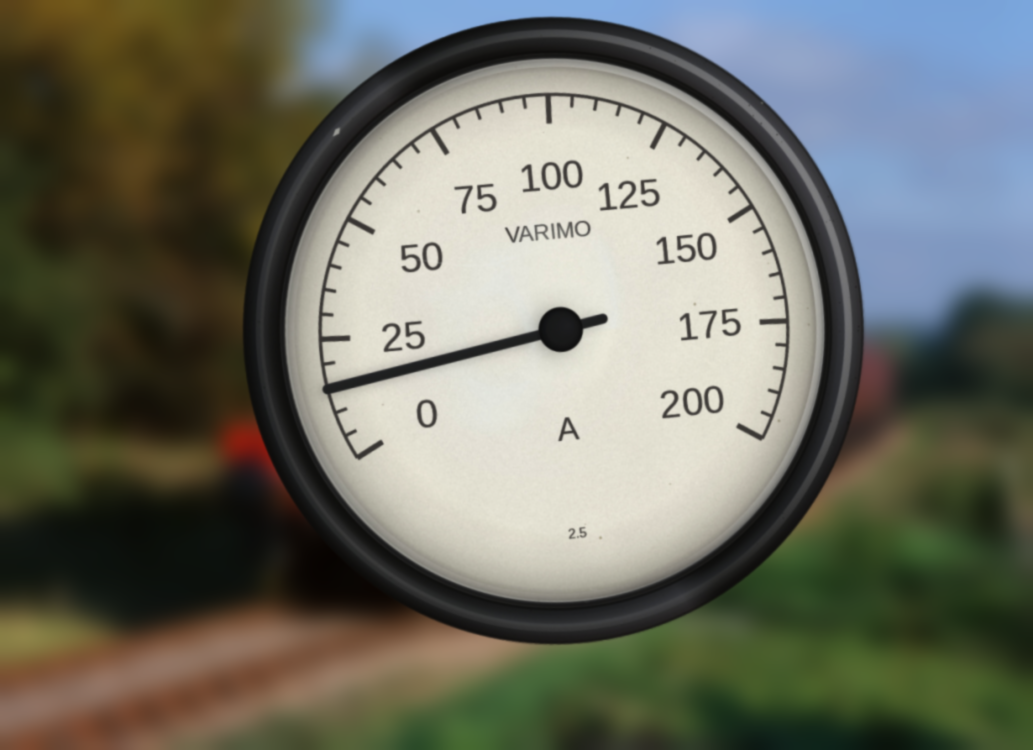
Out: 15 A
